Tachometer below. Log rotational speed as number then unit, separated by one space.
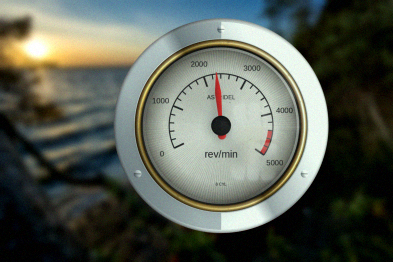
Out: 2300 rpm
